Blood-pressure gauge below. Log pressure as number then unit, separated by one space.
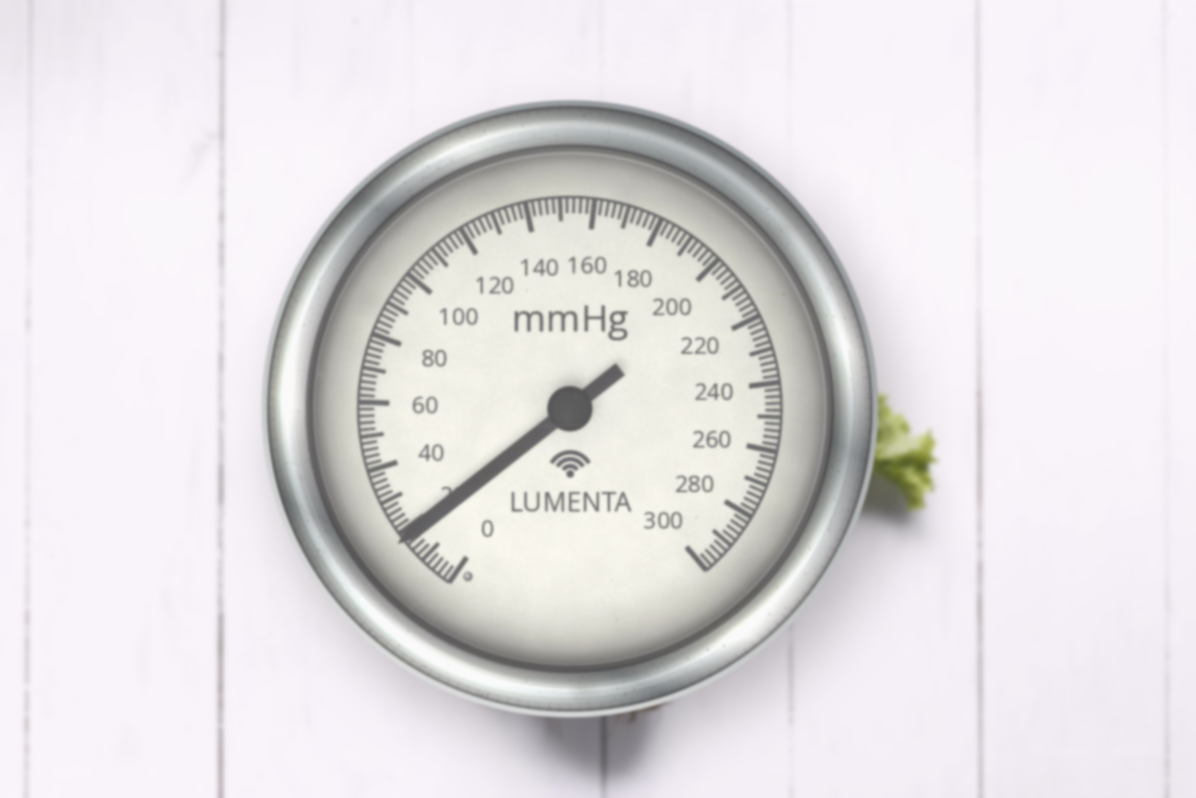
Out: 18 mmHg
